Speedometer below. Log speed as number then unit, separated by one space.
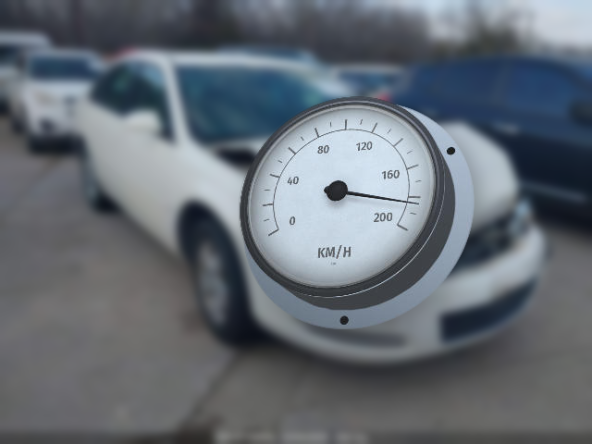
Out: 185 km/h
